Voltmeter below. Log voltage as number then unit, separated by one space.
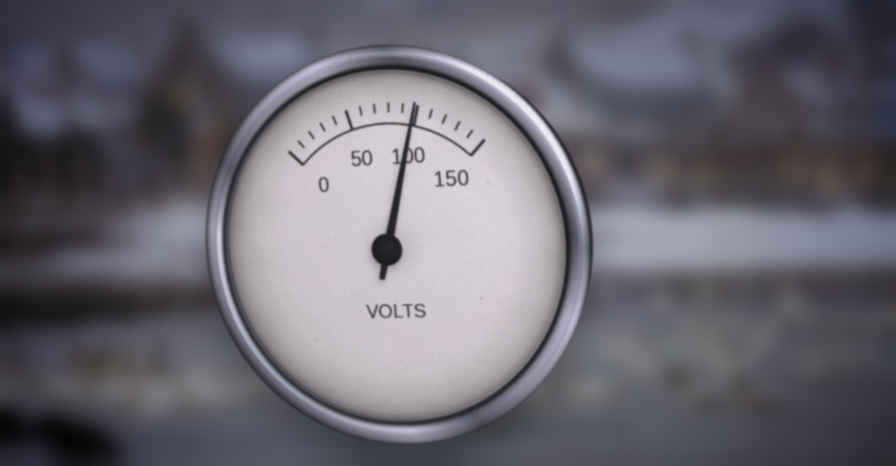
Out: 100 V
